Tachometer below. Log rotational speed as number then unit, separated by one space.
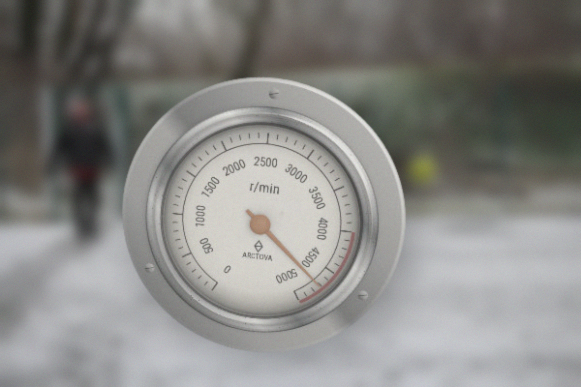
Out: 4700 rpm
